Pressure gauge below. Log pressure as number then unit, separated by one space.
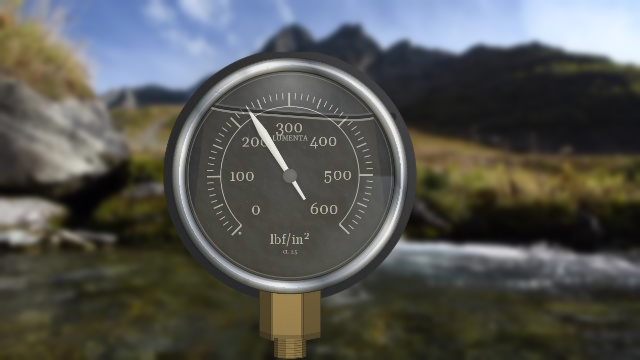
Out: 230 psi
